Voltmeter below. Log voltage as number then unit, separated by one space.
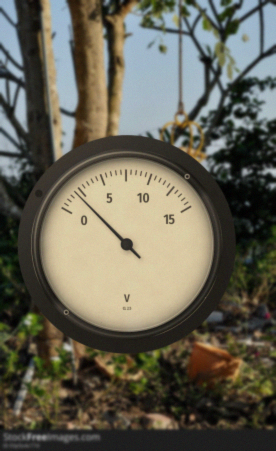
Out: 2 V
